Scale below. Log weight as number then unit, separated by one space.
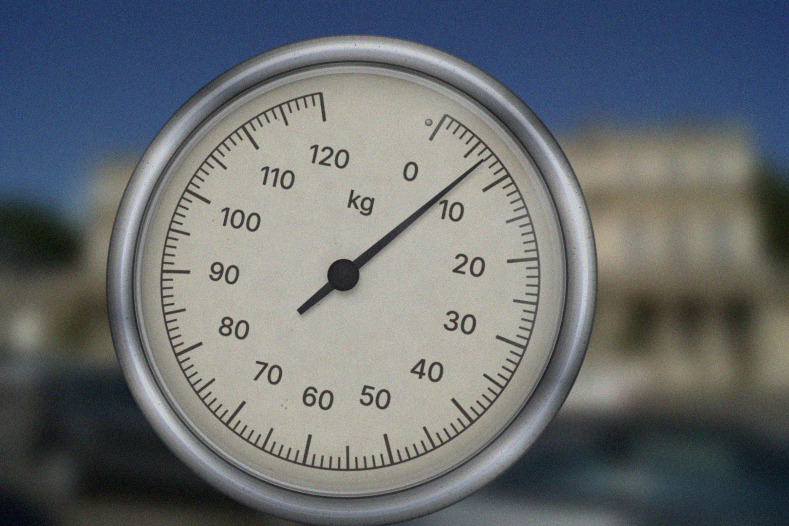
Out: 7 kg
